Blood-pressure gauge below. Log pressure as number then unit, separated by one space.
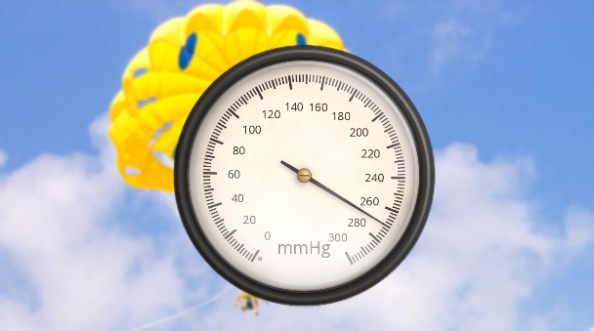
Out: 270 mmHg
